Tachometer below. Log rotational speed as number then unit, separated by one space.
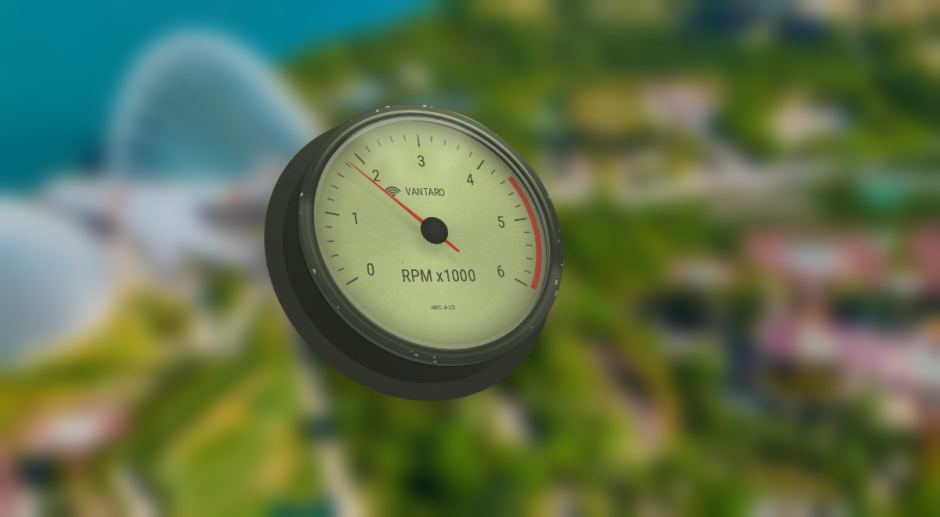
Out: 1800 rpm
